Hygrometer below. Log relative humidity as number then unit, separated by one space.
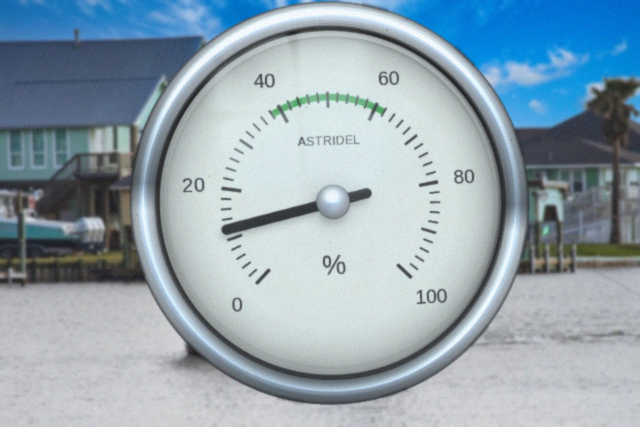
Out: 12 %
